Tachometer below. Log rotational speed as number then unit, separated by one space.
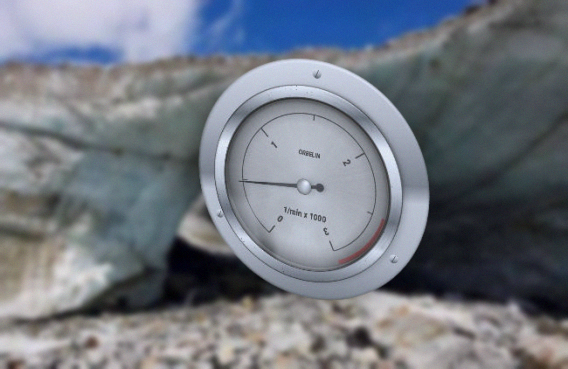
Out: 500 rpm
